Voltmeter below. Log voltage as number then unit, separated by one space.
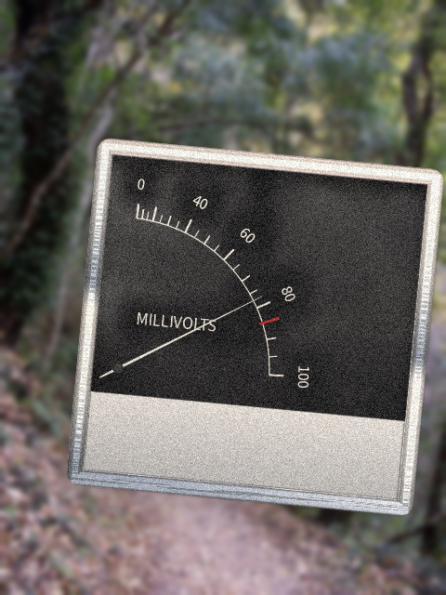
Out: 77.5 mV
